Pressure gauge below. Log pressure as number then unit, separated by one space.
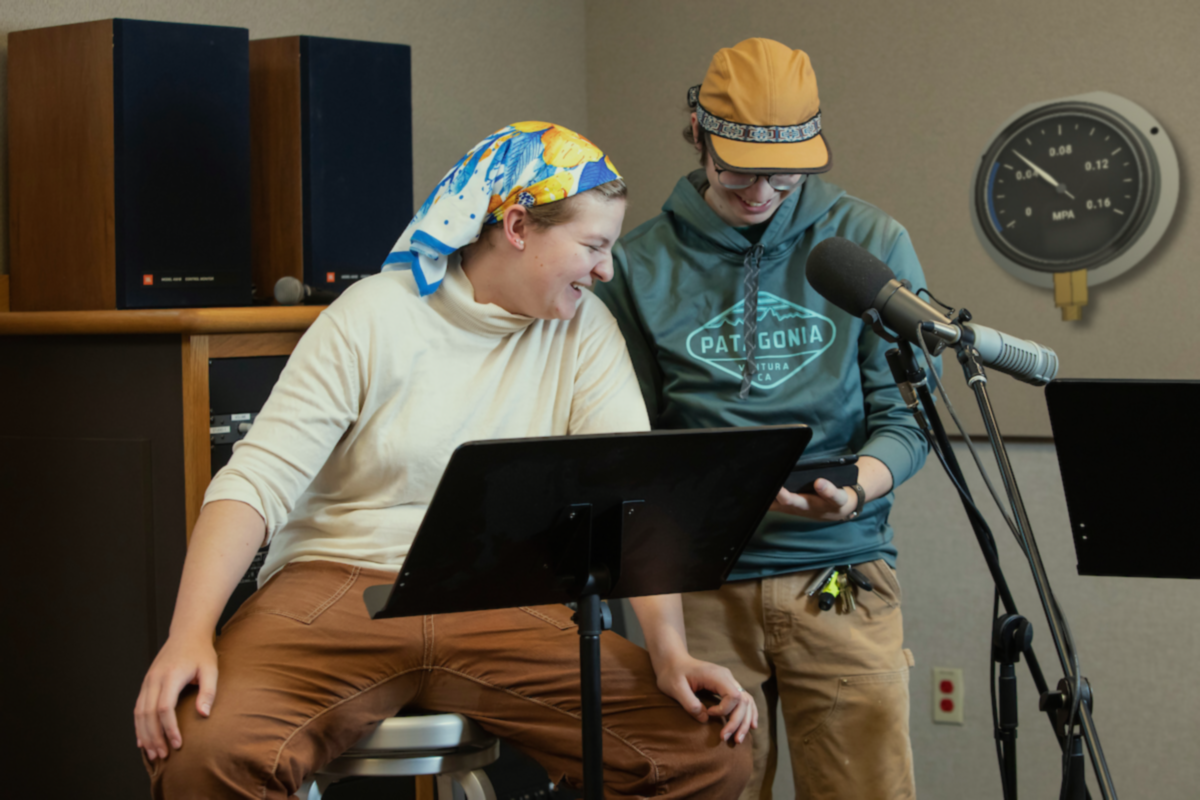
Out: 0.05 MPa
